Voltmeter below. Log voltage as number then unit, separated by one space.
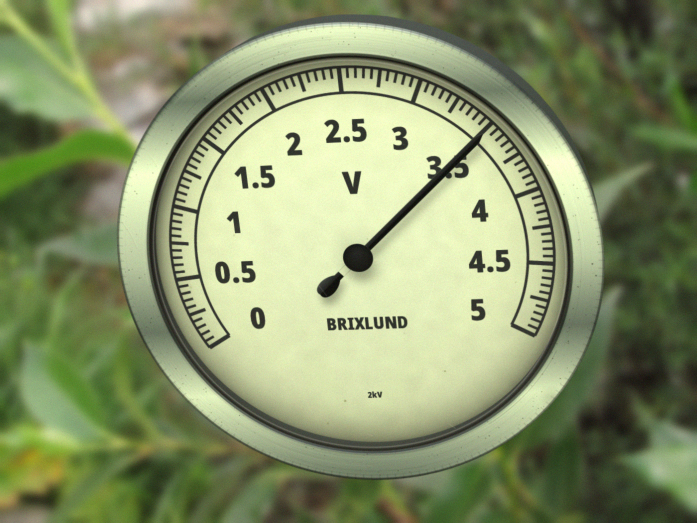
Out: 3.5 V
